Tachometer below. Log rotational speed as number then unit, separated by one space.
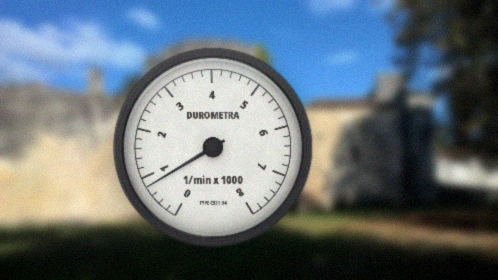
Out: 800 rpm
